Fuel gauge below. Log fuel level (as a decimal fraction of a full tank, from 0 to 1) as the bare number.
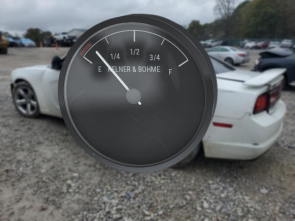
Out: 0.125
